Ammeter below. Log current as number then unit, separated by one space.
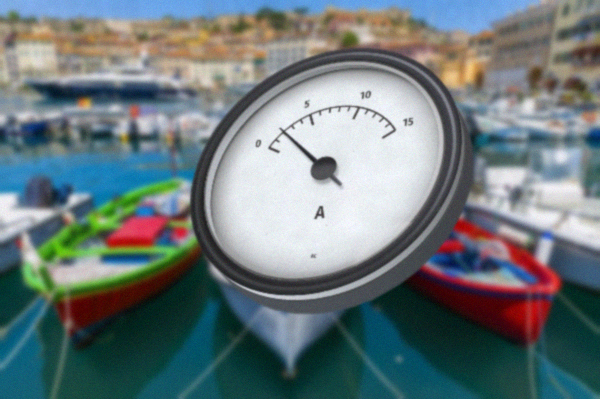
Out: 2 A
